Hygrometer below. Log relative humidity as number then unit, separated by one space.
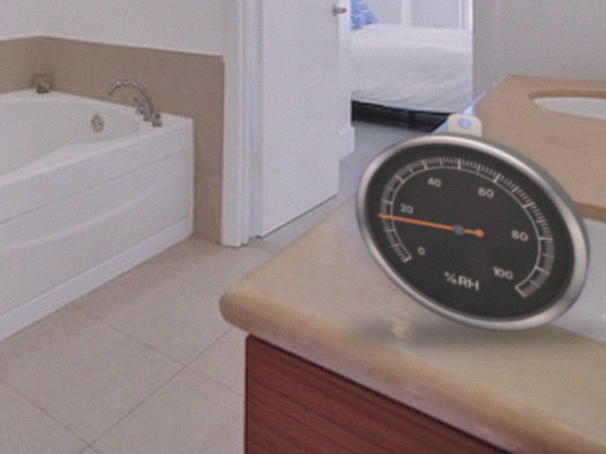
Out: 15 %
